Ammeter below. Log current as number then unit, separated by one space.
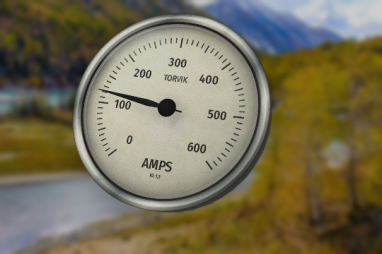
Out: 120 A
